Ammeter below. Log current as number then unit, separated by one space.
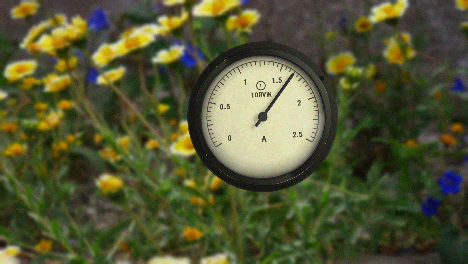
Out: 1.65 A
